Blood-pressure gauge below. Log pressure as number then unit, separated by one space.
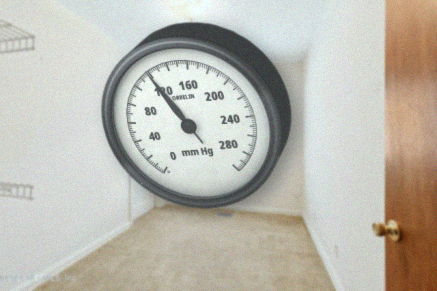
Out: 120 mmHg
